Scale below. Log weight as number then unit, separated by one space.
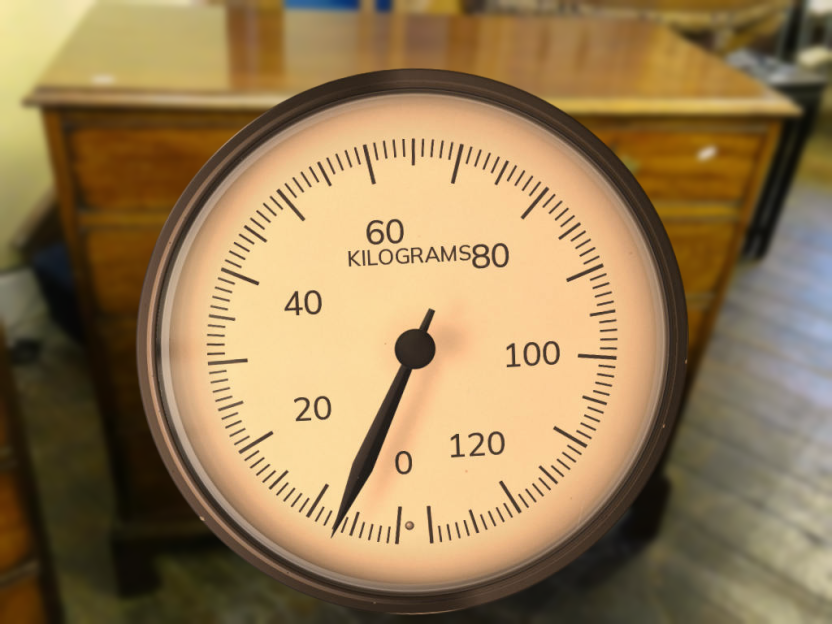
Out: 7 kg
